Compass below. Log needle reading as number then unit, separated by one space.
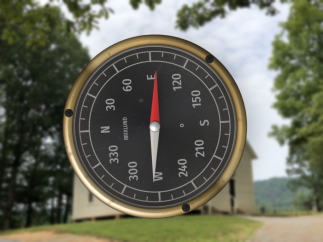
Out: 95 °
